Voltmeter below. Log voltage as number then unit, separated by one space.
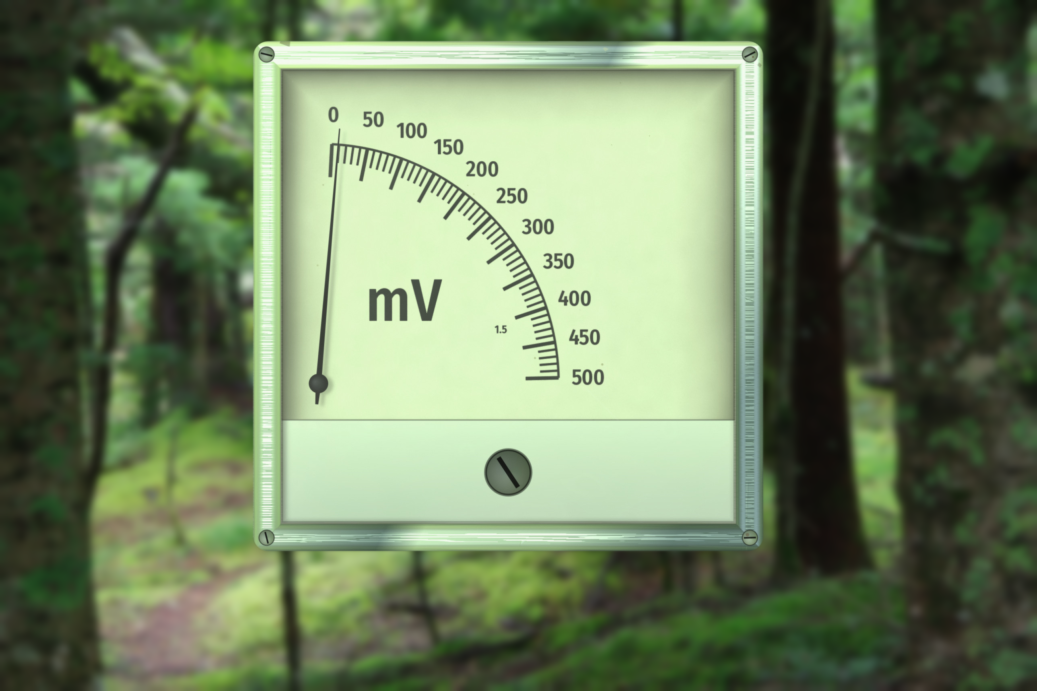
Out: 10 mV
